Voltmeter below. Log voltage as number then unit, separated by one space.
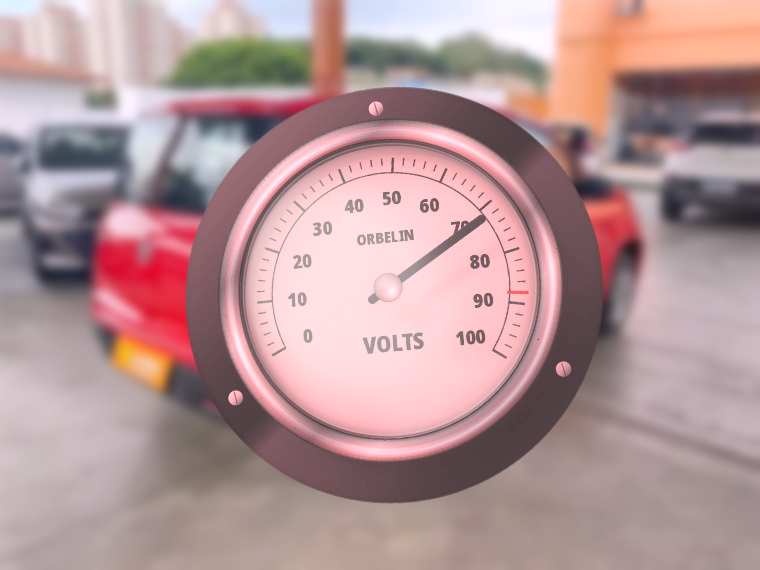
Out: 72 V
